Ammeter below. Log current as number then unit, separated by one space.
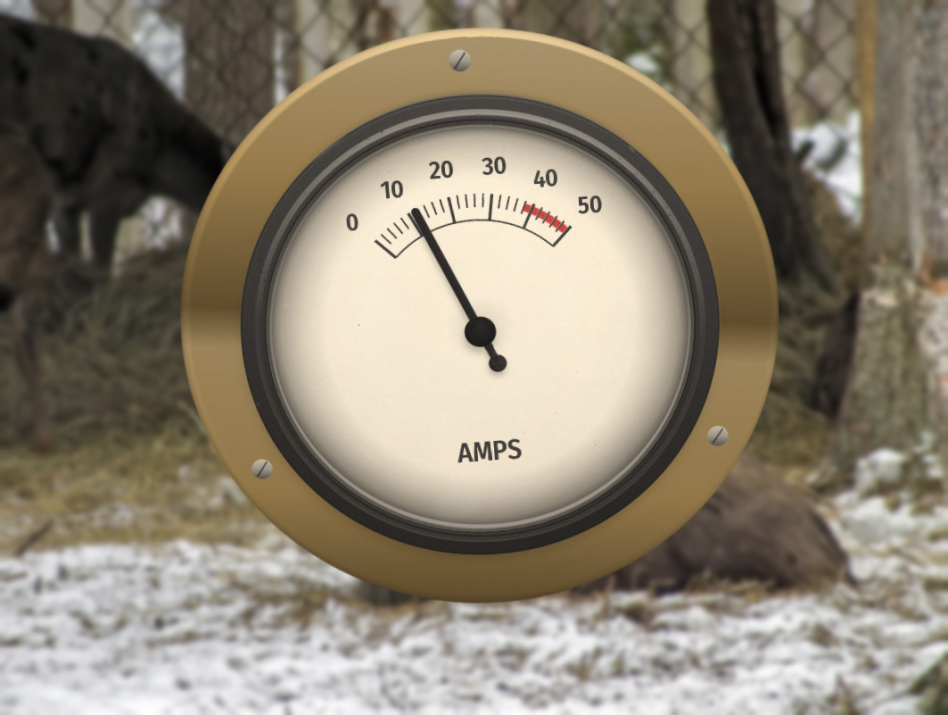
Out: 12 A
